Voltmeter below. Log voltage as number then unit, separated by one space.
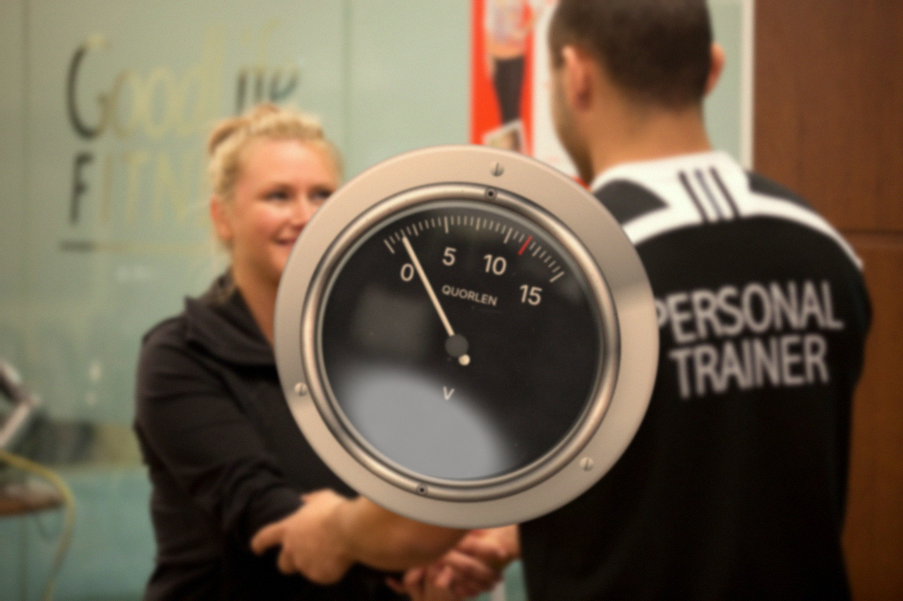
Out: 1.5 V
